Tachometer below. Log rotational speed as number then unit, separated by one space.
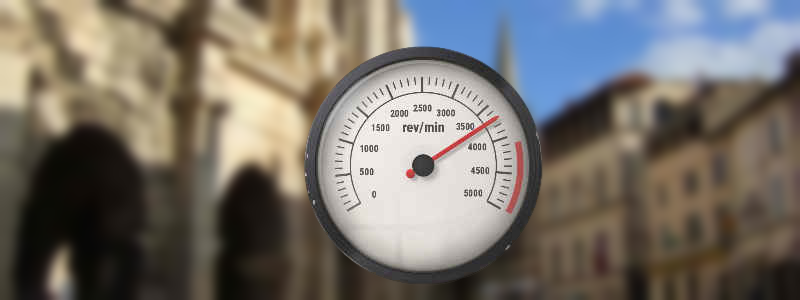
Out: 3700 rpm
